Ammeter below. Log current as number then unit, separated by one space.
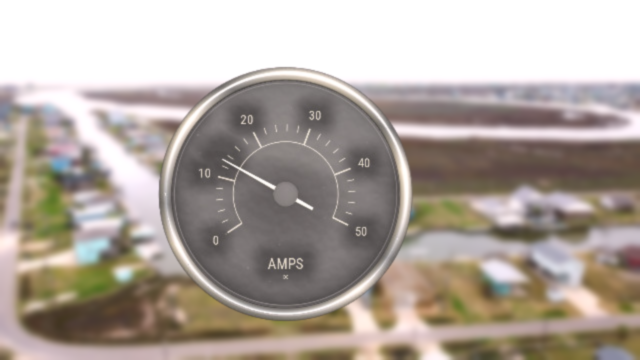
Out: 13 A
